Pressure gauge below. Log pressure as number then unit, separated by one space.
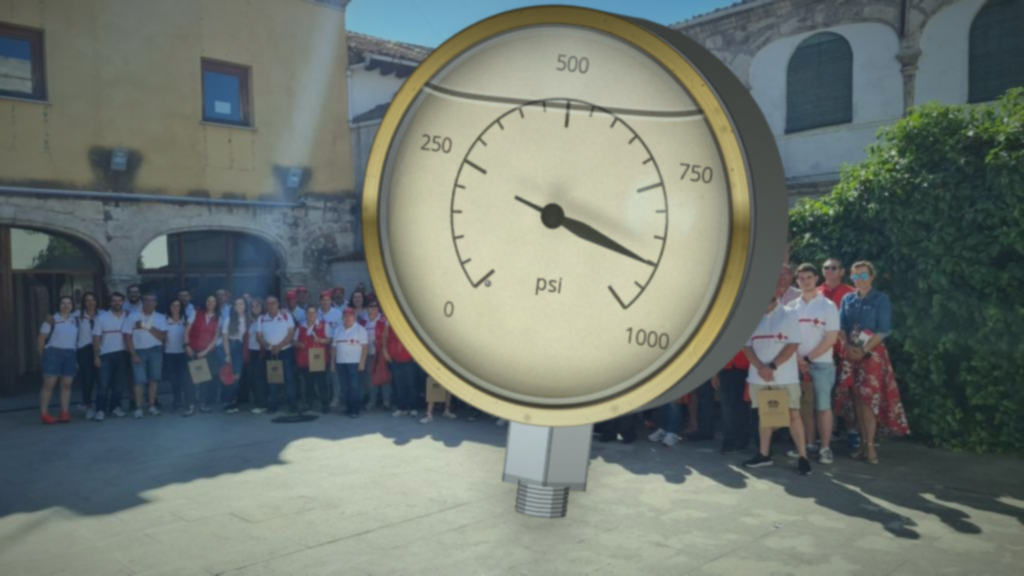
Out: 900 psi
